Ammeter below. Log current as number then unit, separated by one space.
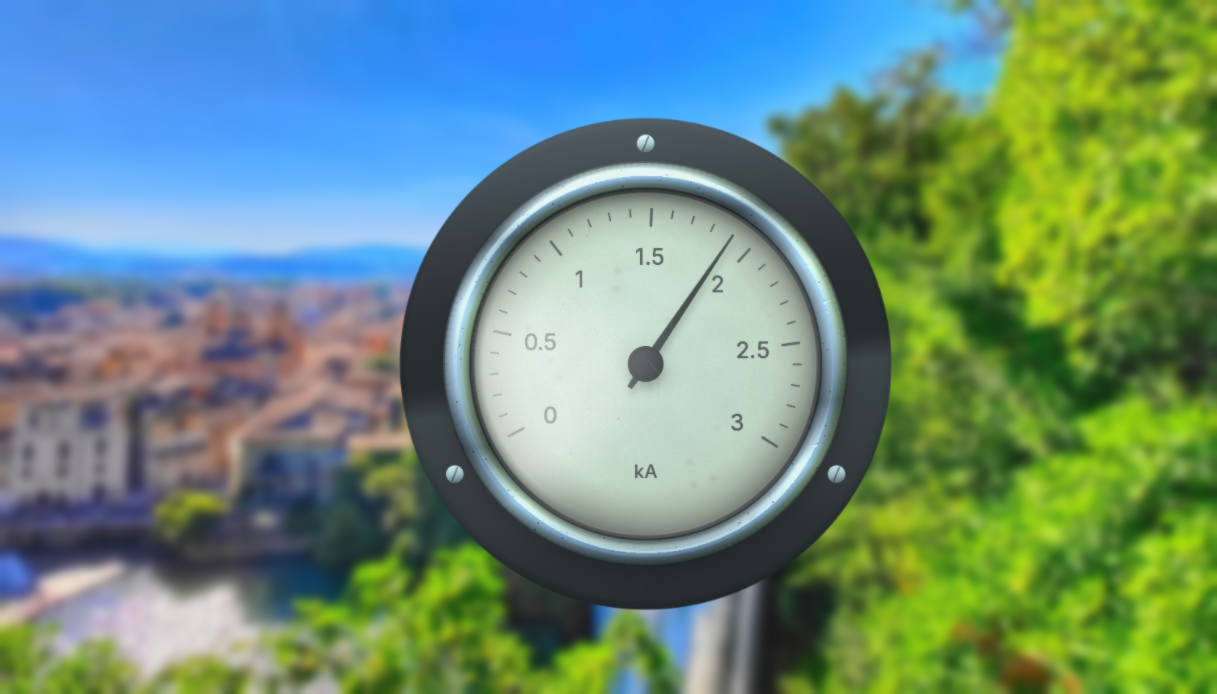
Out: 1.9 kA
